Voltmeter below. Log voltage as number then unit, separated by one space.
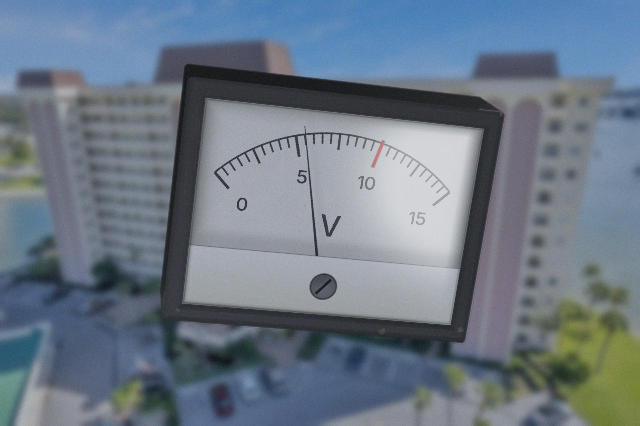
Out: 5.5 V
